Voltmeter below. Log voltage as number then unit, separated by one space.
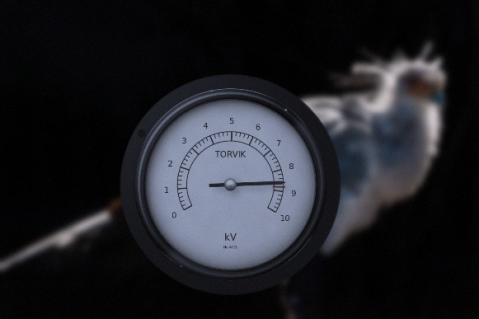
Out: 8.6 kV
